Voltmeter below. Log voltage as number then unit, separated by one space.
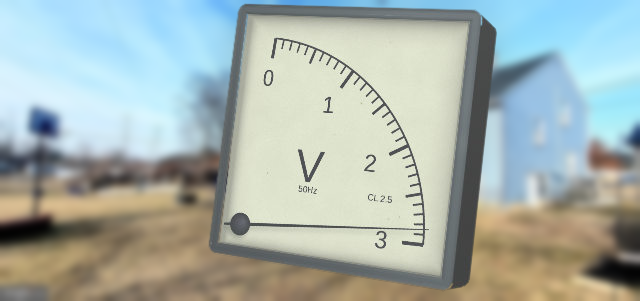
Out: 2.85 V
